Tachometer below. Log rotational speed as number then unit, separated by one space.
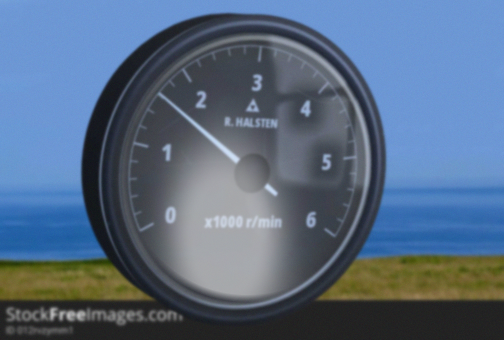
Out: 1600 rpm
